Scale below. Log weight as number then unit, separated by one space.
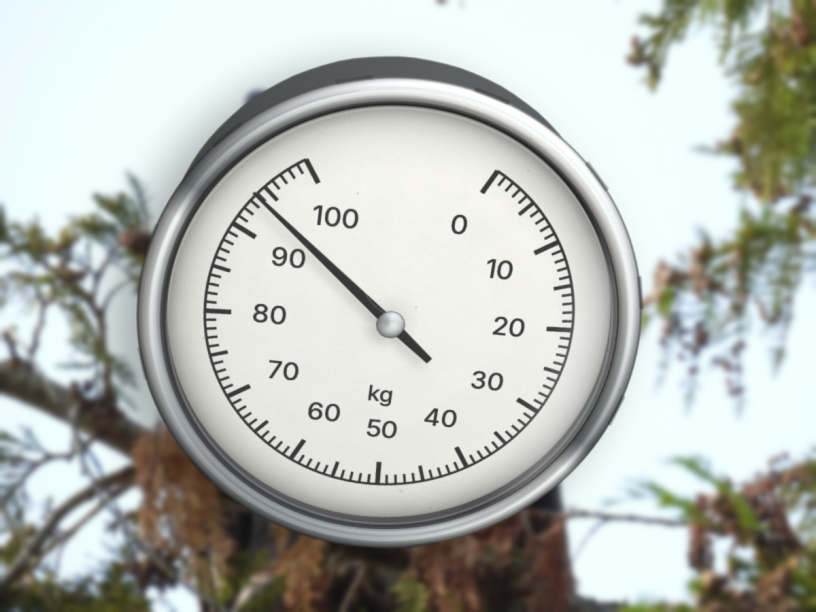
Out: 94 kg
